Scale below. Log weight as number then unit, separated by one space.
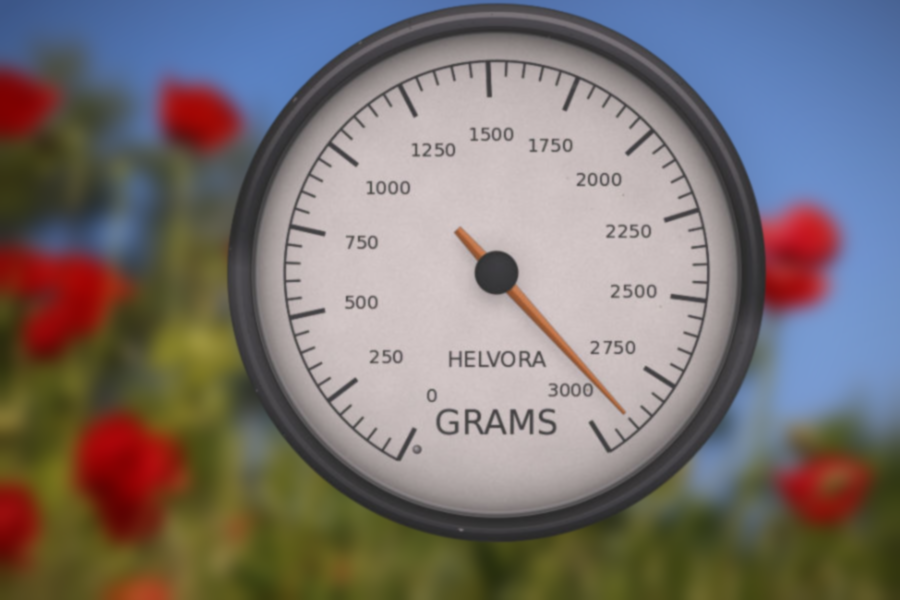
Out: 2900 g
